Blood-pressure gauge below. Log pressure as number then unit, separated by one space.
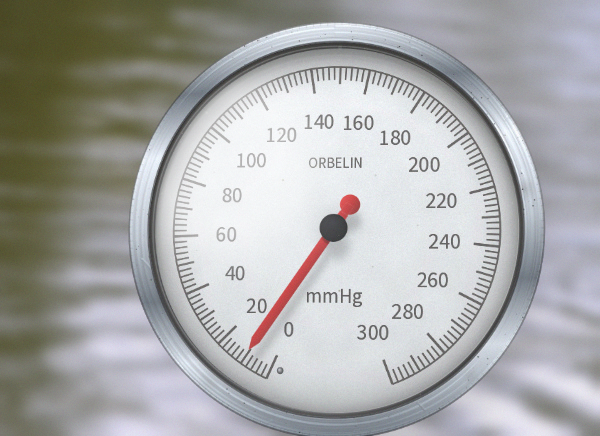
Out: 10 mmHg
